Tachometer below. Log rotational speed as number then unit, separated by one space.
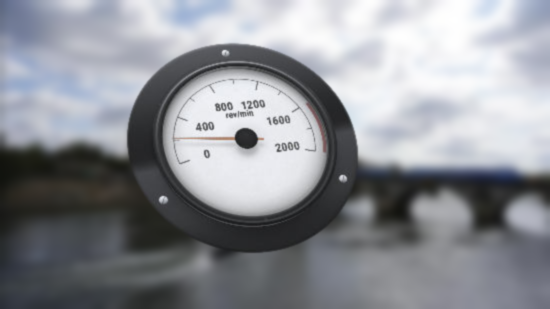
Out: 200 rpm
